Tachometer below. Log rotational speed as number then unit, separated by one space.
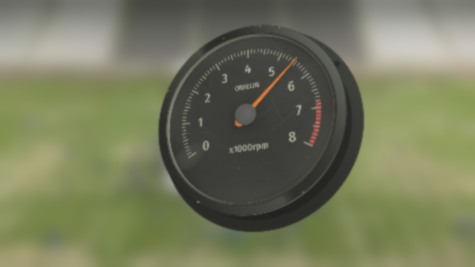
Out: 5500 rpm
